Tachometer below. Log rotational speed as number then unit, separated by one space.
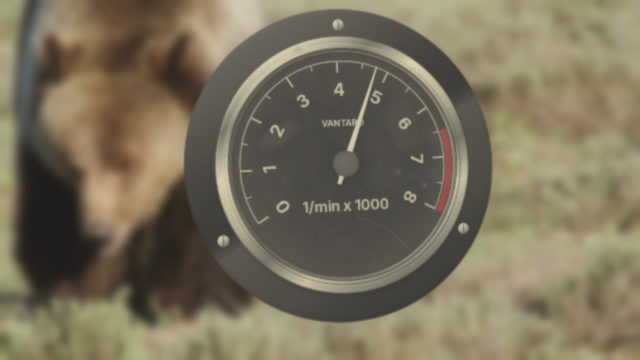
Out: 4750 rpm
